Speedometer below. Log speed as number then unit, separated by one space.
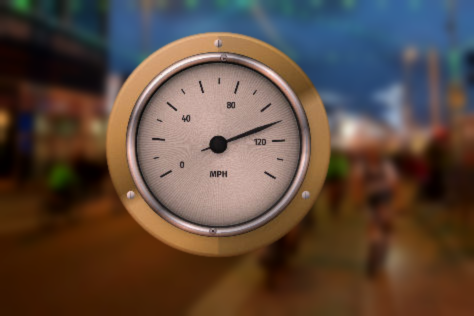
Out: 110 mph
